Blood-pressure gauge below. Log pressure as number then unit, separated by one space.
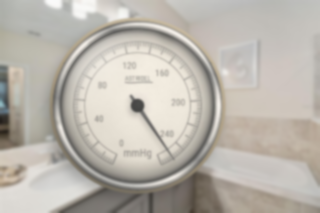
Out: 250 mmHg
